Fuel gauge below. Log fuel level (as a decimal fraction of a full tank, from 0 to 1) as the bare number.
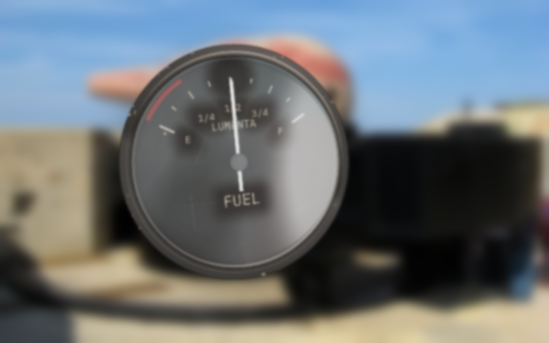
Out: 0.5
